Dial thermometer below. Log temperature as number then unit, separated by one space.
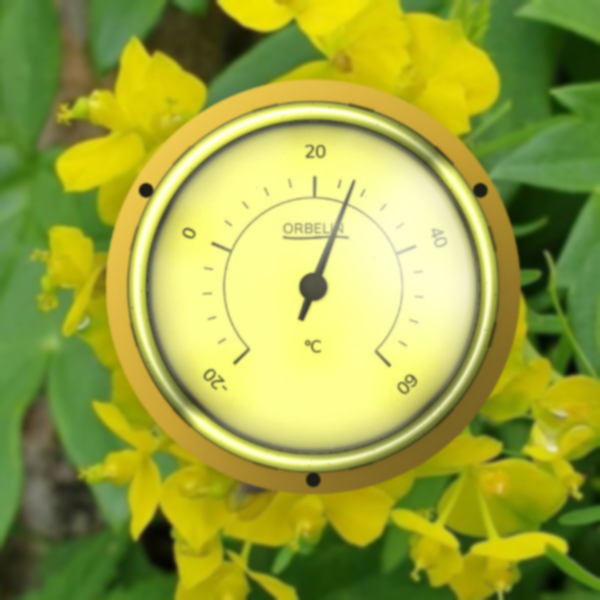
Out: 26 °C
